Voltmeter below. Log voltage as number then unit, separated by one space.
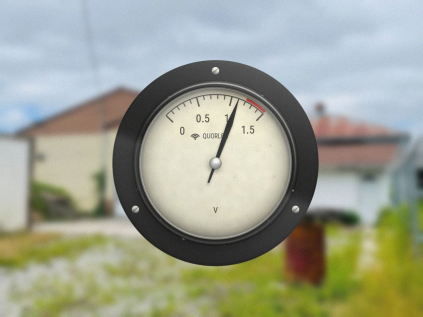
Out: 1.1 V
